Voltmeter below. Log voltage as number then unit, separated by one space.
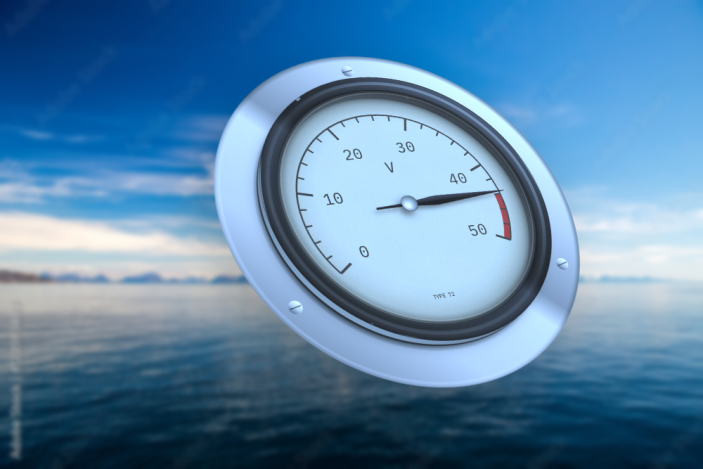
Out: 44 V
